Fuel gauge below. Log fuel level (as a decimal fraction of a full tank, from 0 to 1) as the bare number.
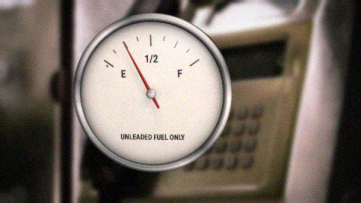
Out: 0.25
